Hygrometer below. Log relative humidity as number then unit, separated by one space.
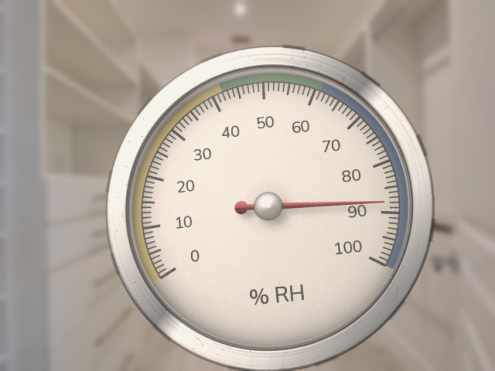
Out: 88 %
